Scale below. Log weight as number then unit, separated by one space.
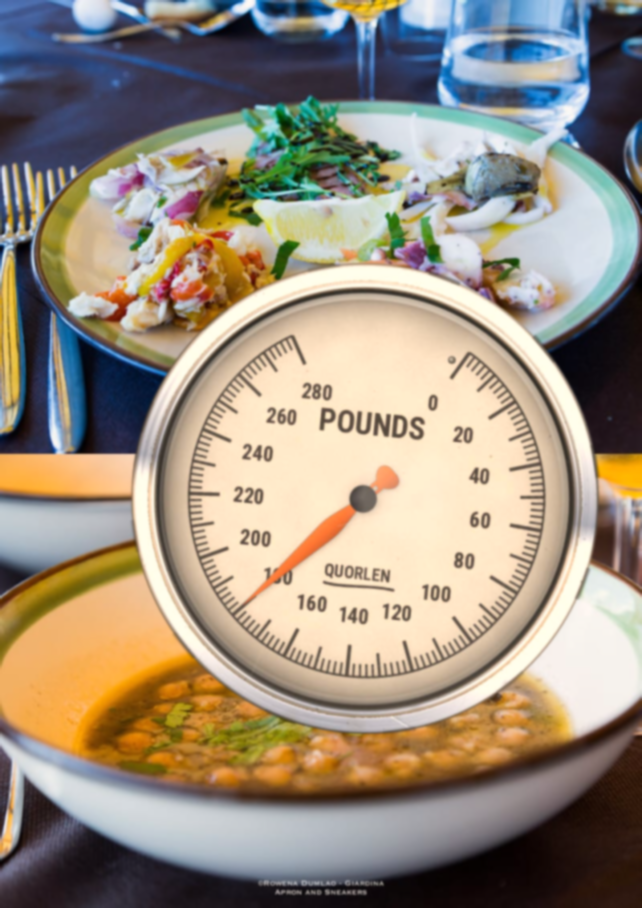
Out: 180 lb
